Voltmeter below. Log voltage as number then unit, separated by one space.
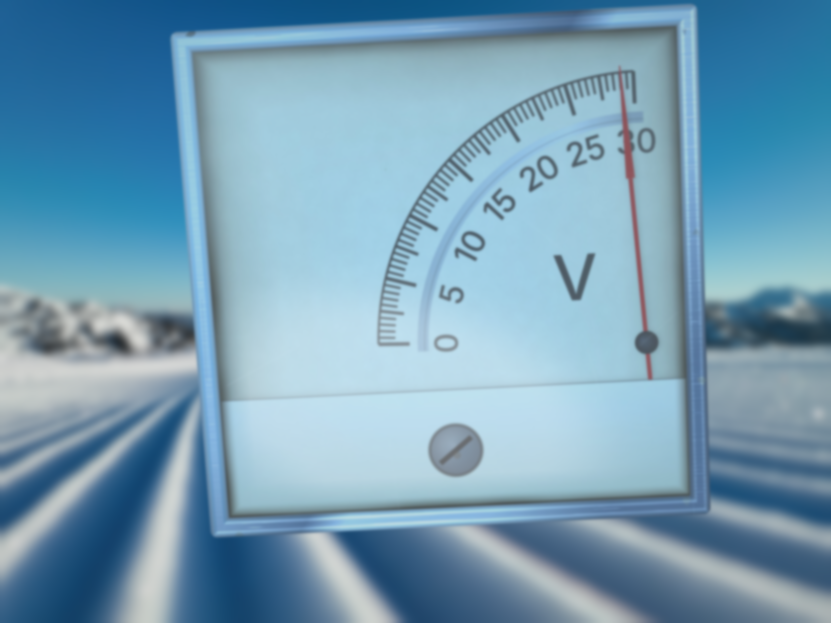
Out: 29 V
